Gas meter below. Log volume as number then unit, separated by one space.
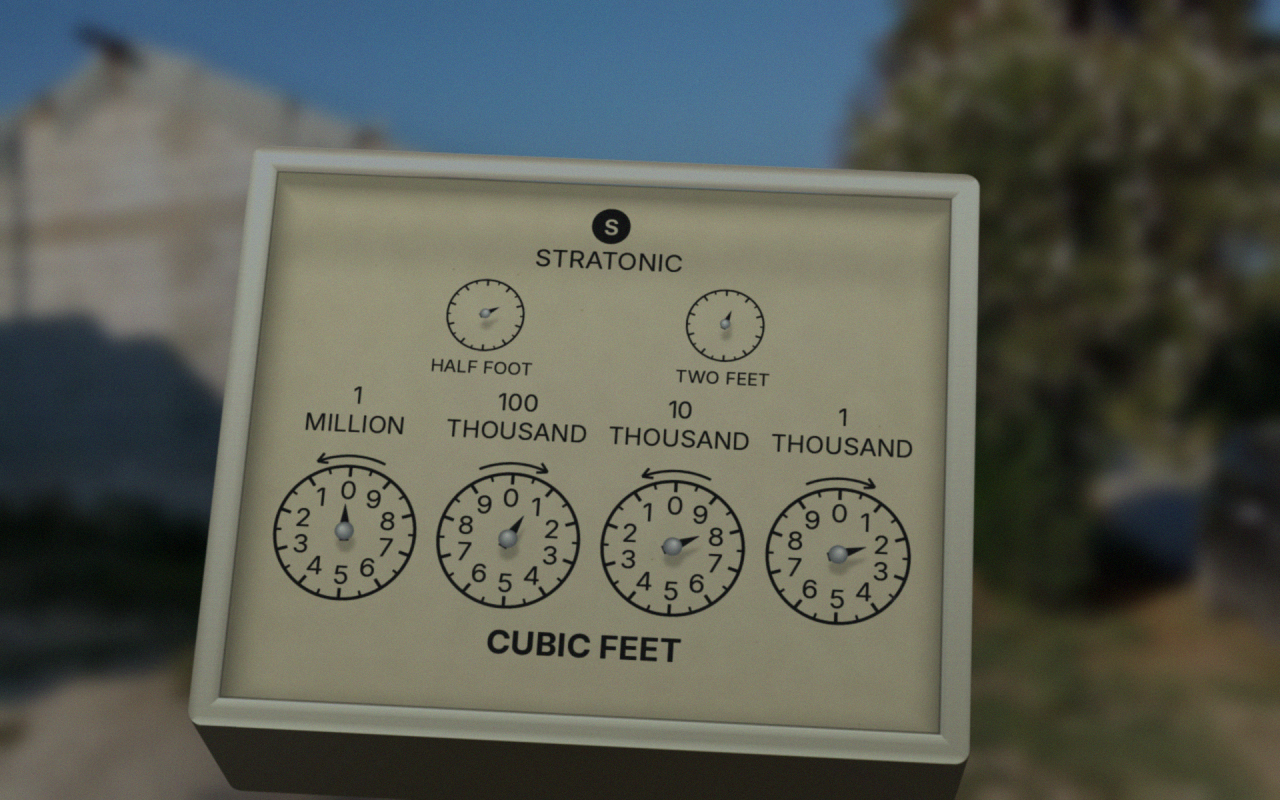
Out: 8200 ft³
